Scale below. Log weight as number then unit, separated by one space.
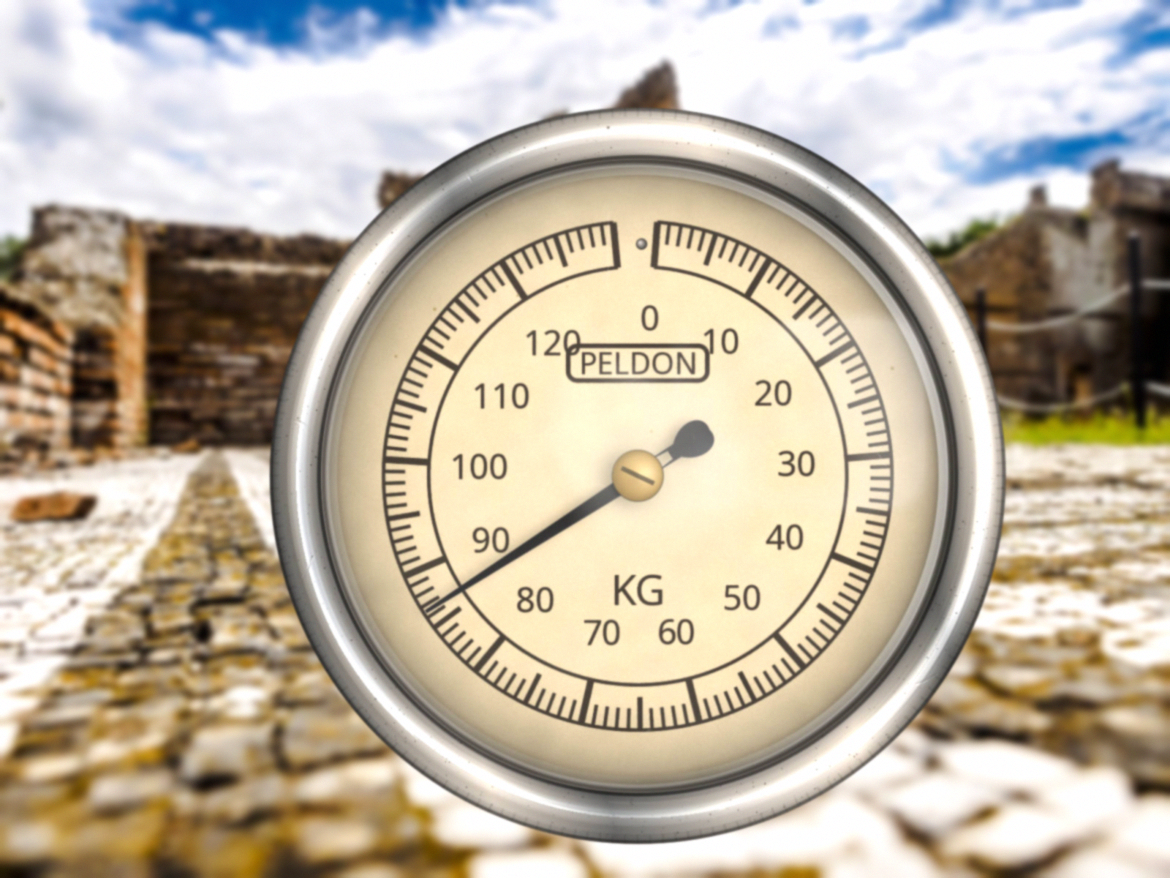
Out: 86.5 kg
